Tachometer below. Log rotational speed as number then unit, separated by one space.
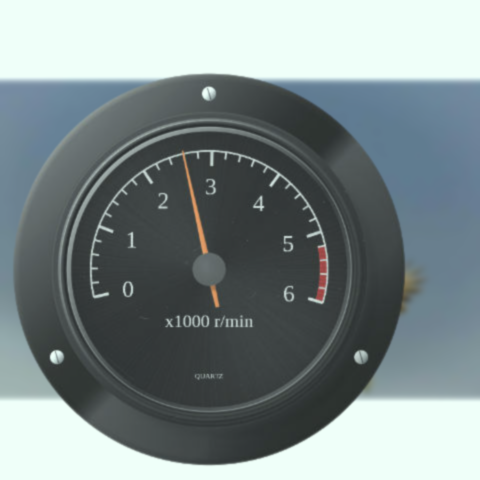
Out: 2600 rpm
